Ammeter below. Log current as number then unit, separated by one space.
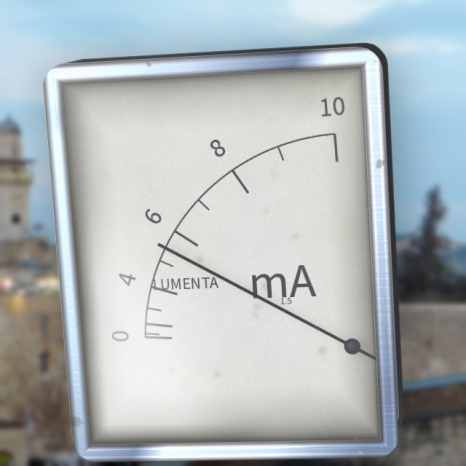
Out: 5.5 mA
